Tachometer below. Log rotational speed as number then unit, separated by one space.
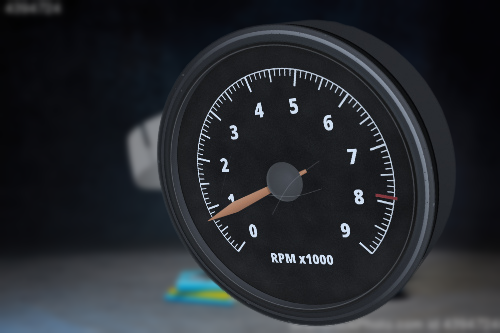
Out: 800 rpm
